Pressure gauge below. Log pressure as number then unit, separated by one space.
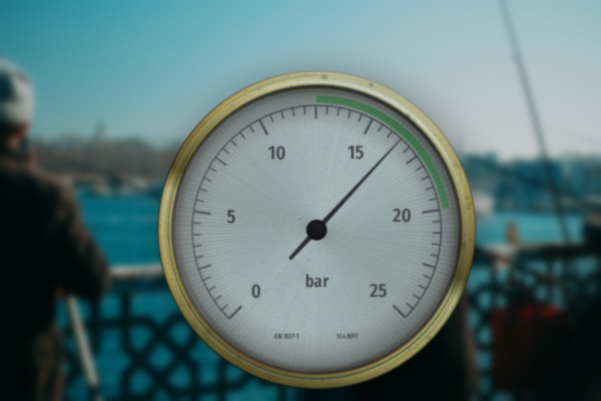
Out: 16.5 bar
